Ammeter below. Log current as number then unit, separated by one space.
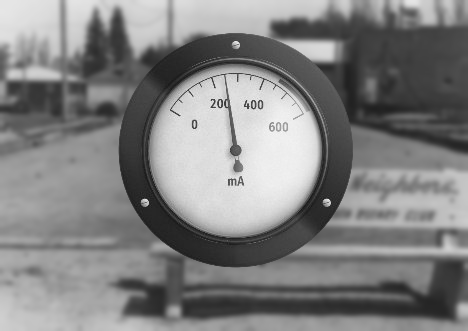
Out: 250 mA
